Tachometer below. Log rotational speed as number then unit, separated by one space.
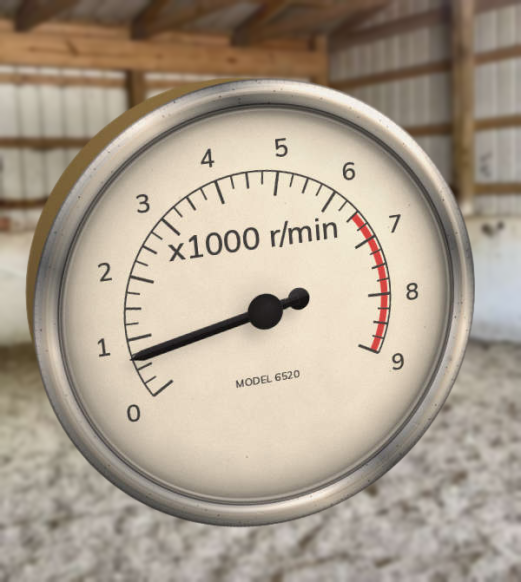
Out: 750 rpm
